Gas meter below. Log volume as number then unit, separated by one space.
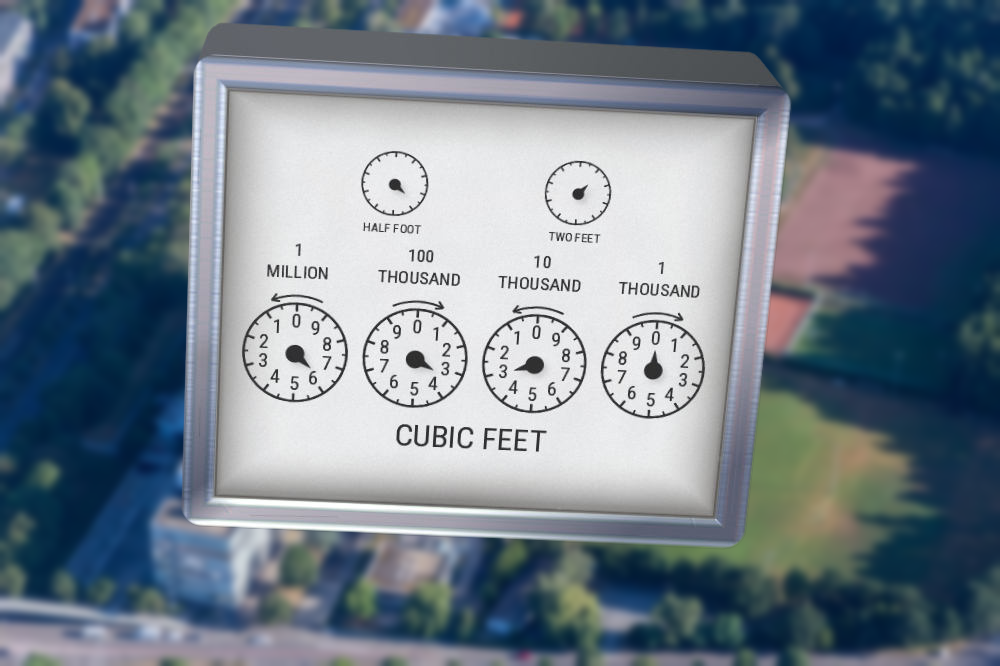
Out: 633000 ft³
